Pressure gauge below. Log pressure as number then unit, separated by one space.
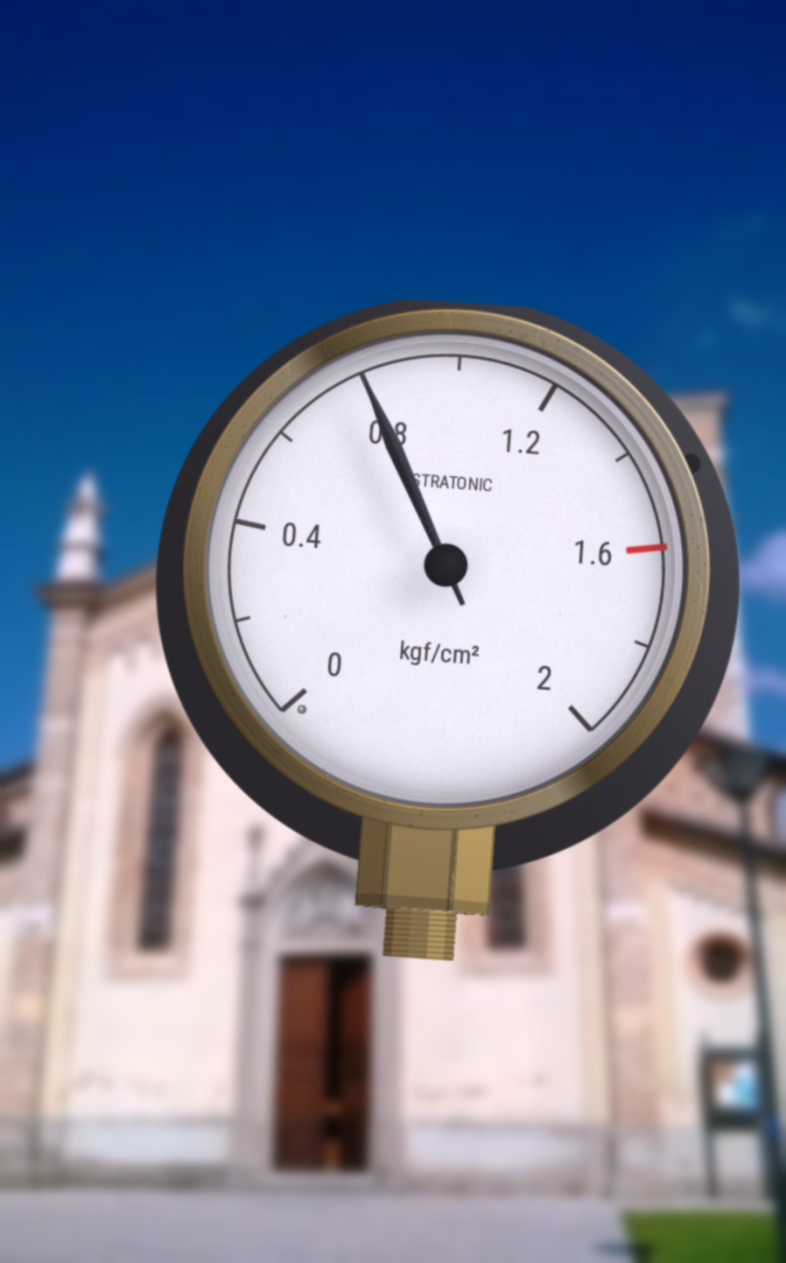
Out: 0.8 kg/cm²
